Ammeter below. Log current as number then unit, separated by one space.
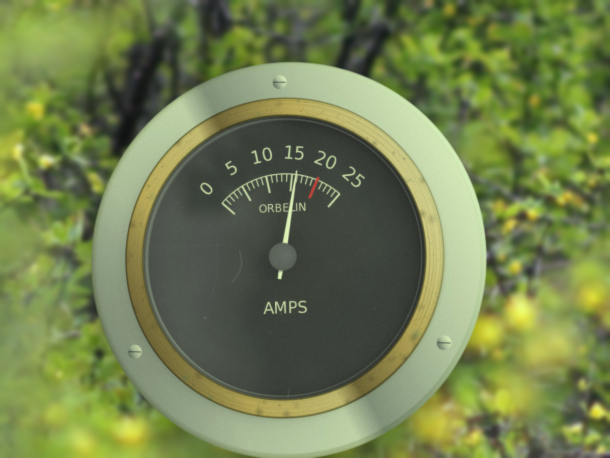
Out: 16 A
